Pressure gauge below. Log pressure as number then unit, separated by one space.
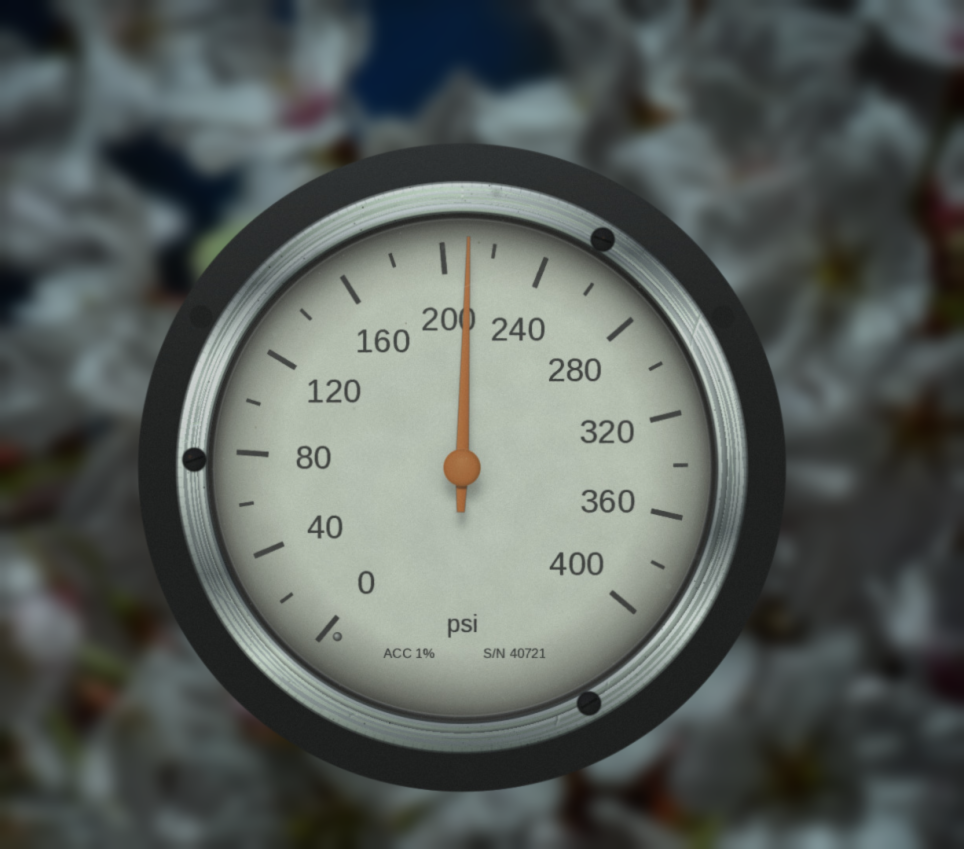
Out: 210 psi
